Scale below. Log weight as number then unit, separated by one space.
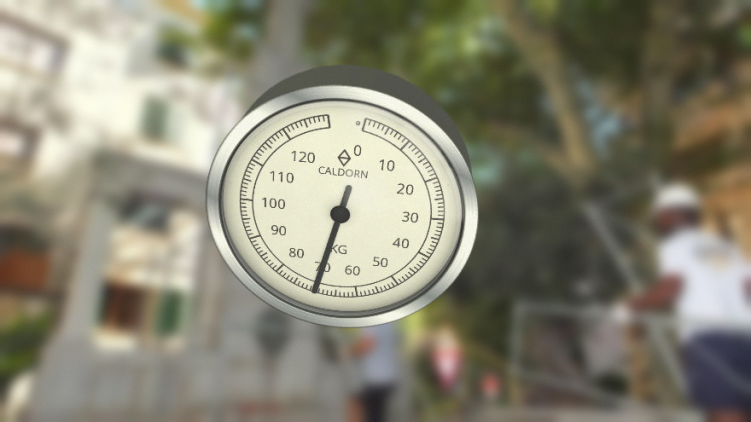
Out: 70 kg
